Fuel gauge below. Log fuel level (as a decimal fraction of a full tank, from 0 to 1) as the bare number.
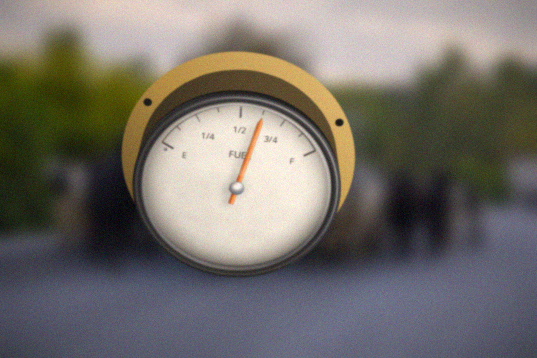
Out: 0.625
